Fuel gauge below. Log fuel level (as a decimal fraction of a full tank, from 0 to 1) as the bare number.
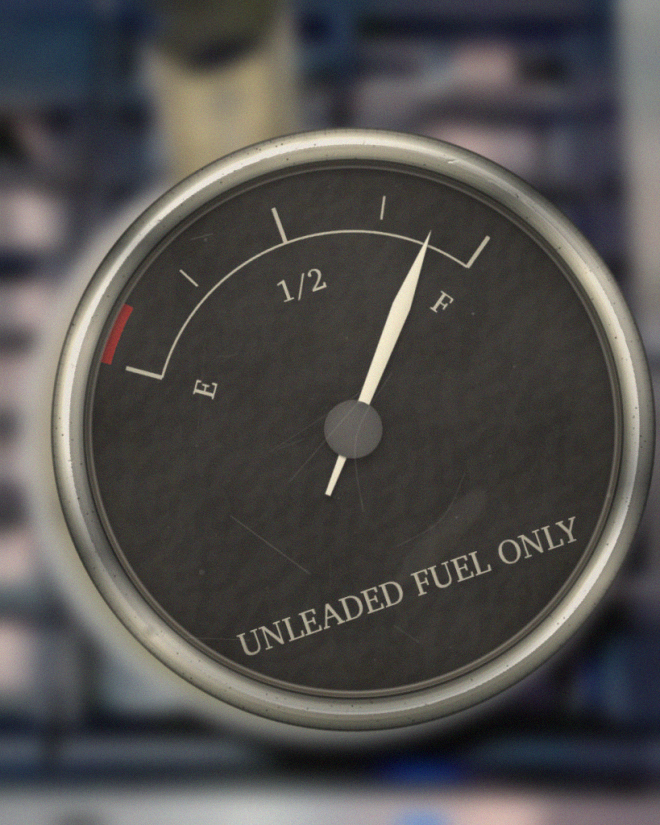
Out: 0.875
